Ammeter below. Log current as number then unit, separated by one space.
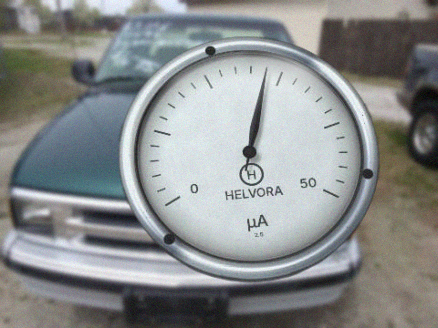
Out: 28 µA
